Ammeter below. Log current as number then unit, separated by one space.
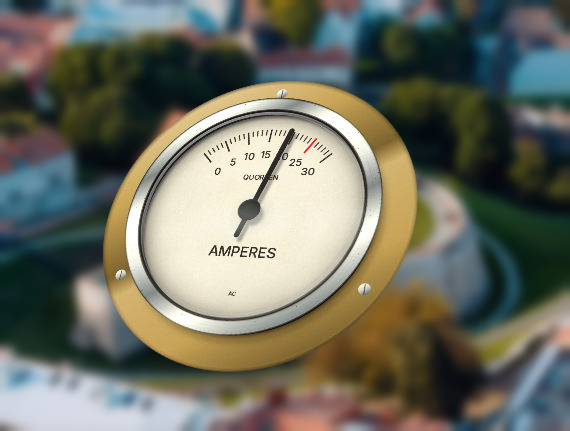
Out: 20 A
